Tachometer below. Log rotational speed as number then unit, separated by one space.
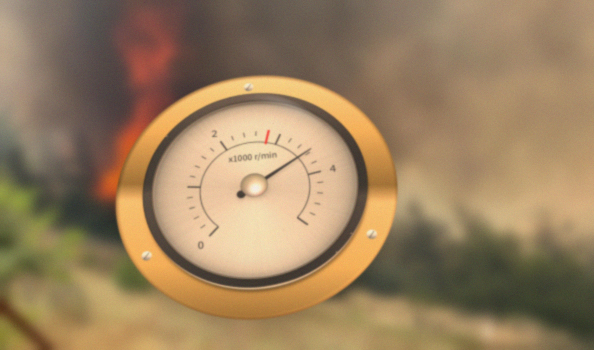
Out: 3600 rpm
